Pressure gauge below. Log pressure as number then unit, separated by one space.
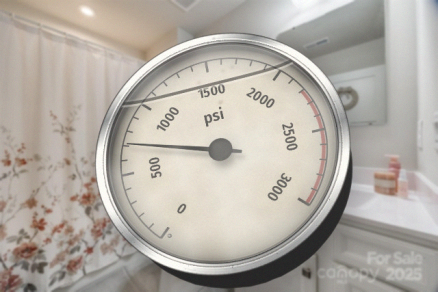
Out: 700 psi
